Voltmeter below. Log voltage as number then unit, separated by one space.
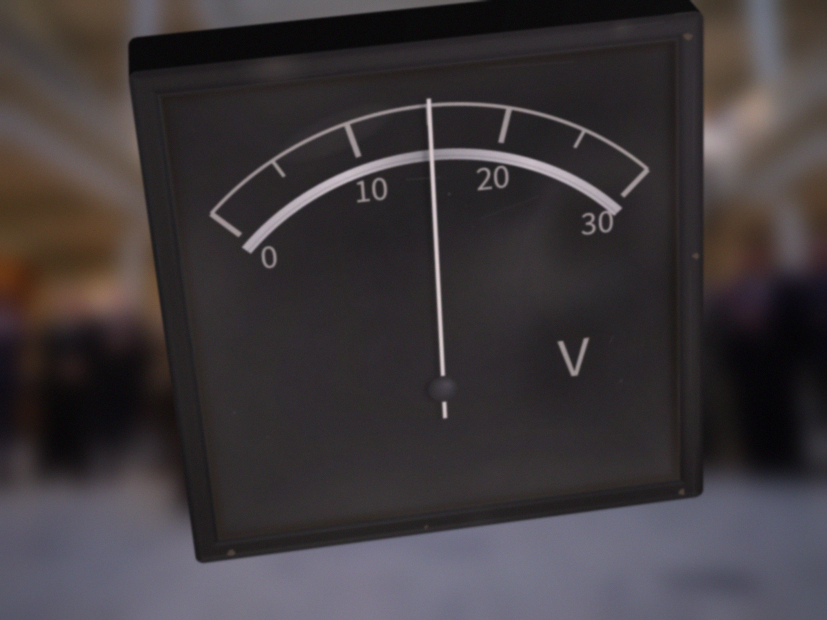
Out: 15 V
